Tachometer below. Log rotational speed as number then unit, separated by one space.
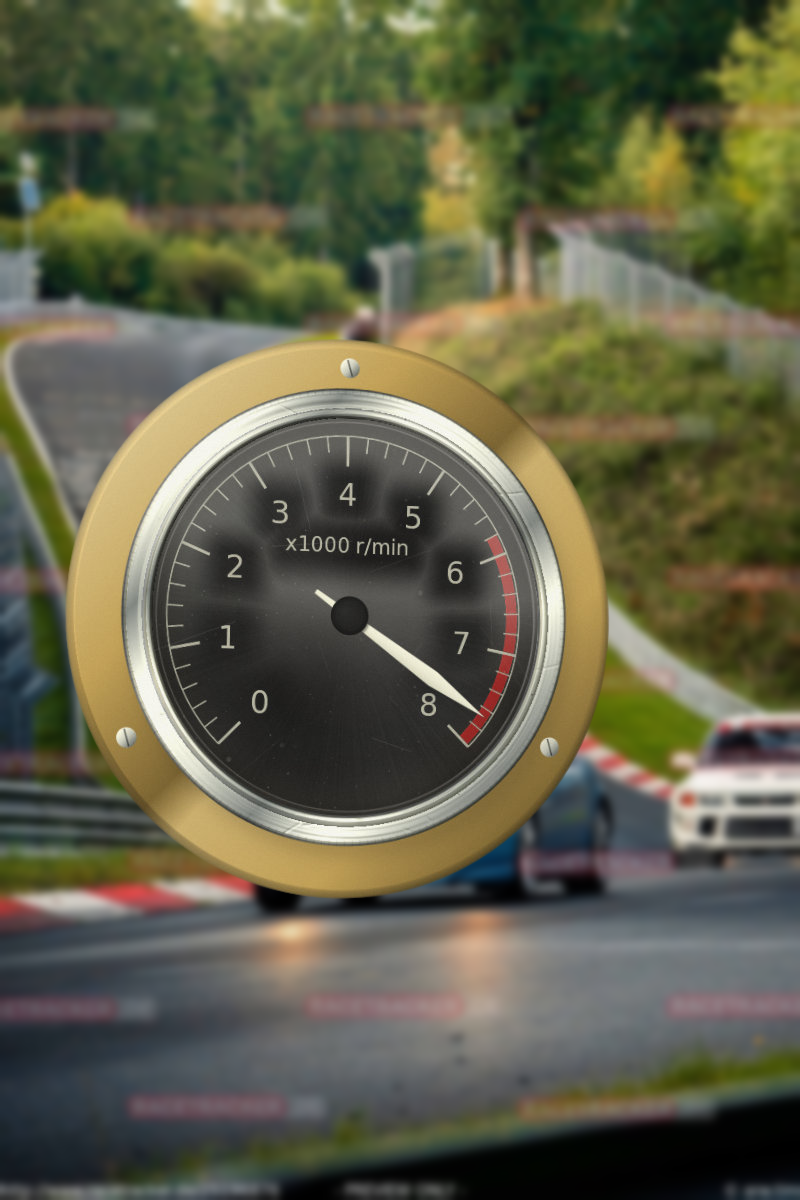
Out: 7700 rpm
